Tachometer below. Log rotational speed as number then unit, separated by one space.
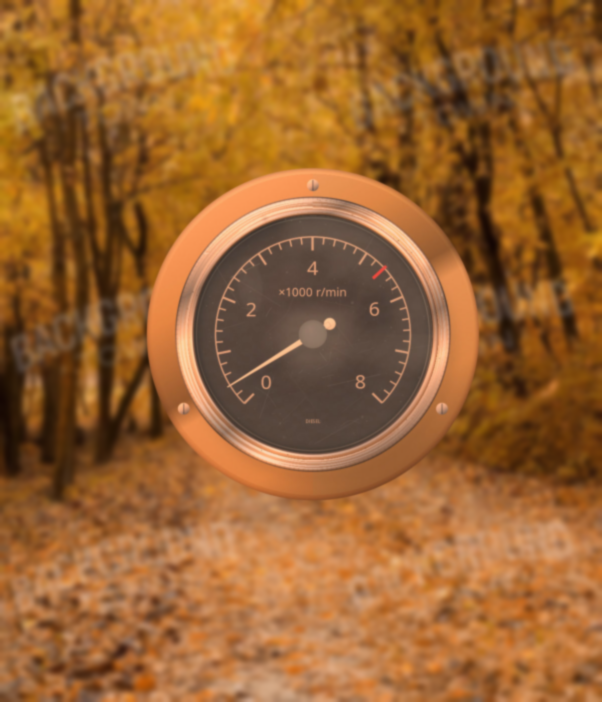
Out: 400 rpm
